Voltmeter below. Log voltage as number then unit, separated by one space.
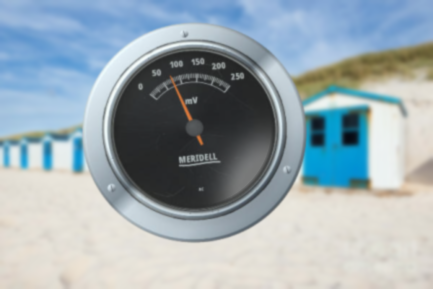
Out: 75 mV
